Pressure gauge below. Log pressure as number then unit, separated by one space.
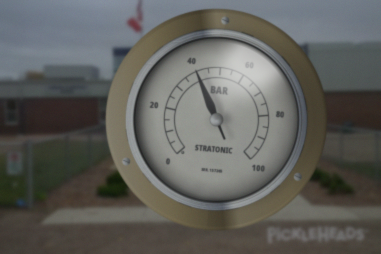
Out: 40 bar
